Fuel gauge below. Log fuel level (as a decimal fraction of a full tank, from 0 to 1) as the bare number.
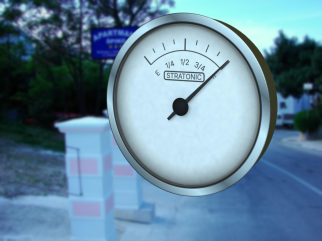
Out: 1
